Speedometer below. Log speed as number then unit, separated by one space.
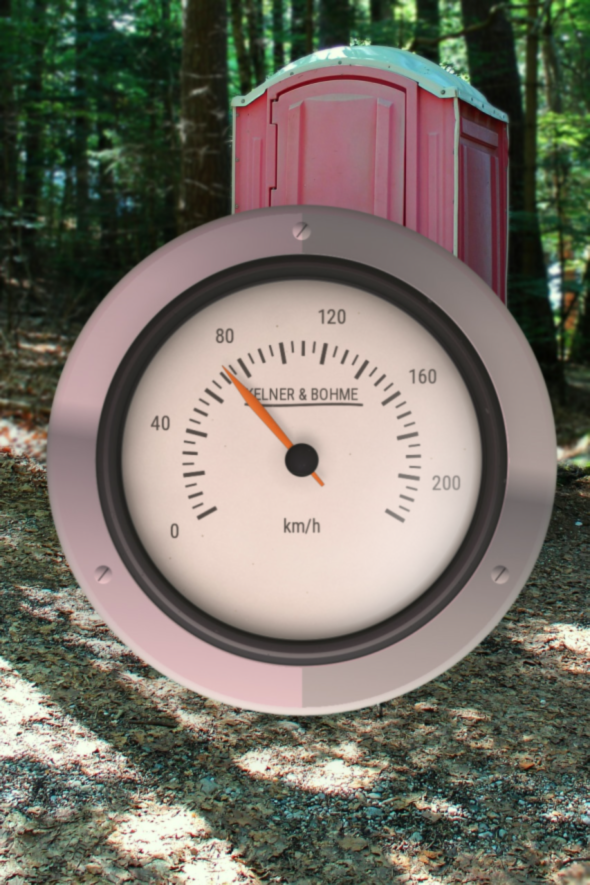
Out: 72.5 km/h
